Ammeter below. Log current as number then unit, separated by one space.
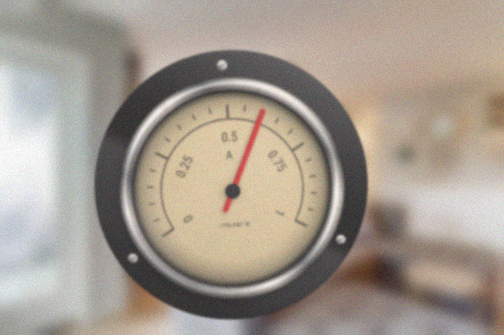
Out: 0.6 A
